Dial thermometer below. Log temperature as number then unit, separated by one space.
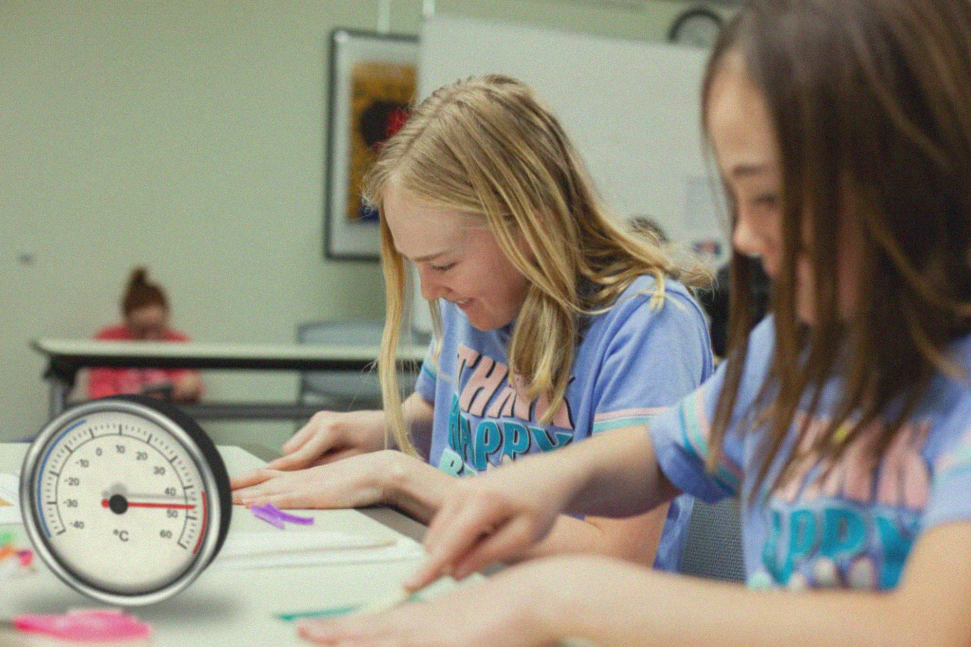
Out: 46 °C
